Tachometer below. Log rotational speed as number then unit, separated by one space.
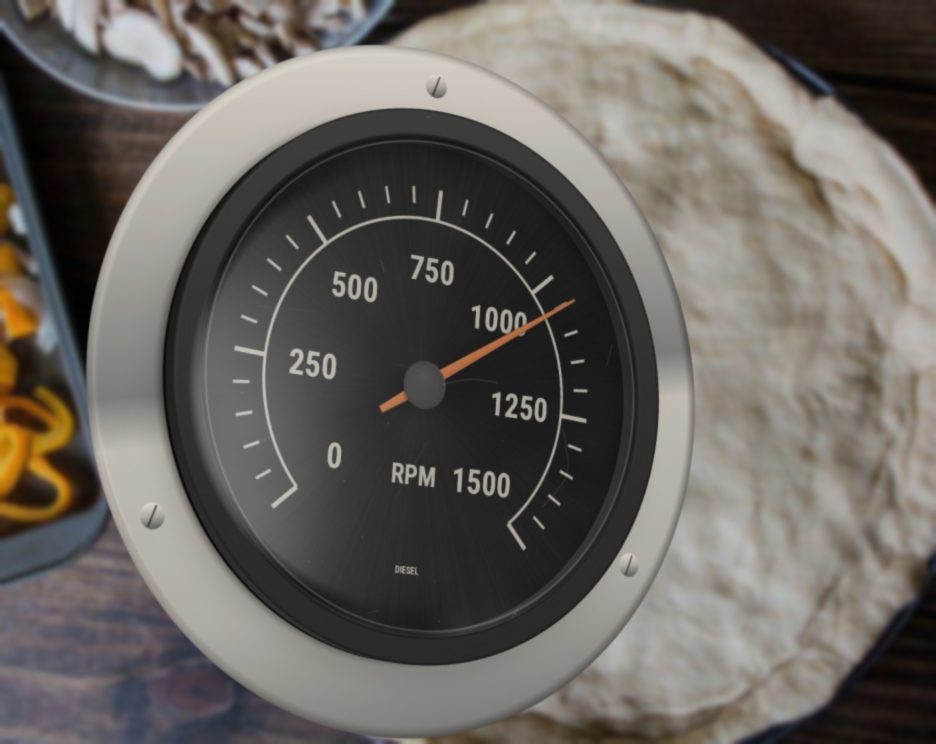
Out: 1050 rpm
